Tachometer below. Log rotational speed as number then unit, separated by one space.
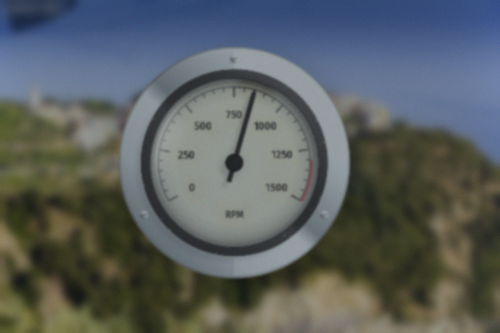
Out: 850 rpm
